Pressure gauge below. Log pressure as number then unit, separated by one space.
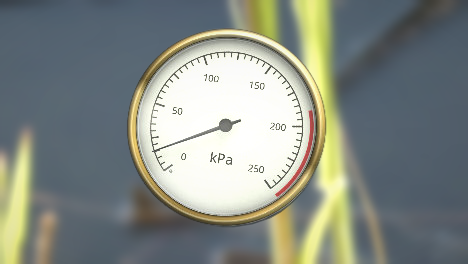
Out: 15 kPa
